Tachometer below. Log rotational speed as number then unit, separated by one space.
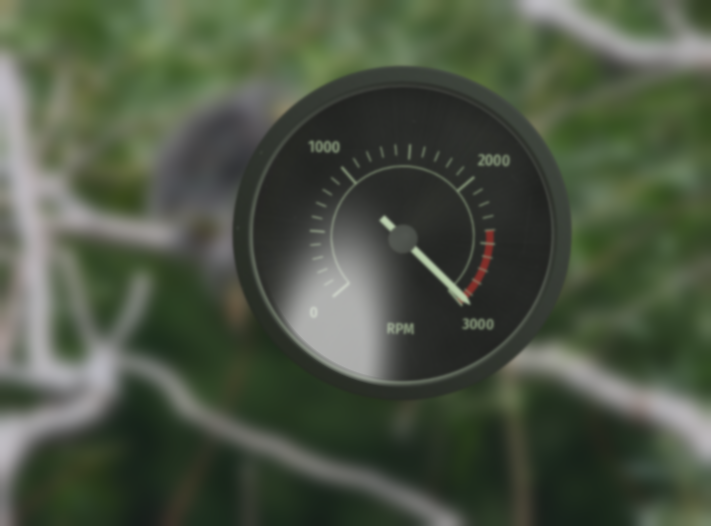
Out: 2950 rpm
